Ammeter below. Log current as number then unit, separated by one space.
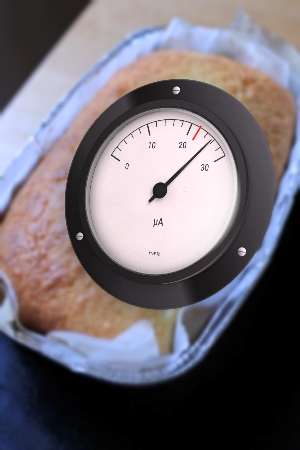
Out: 26 µA
